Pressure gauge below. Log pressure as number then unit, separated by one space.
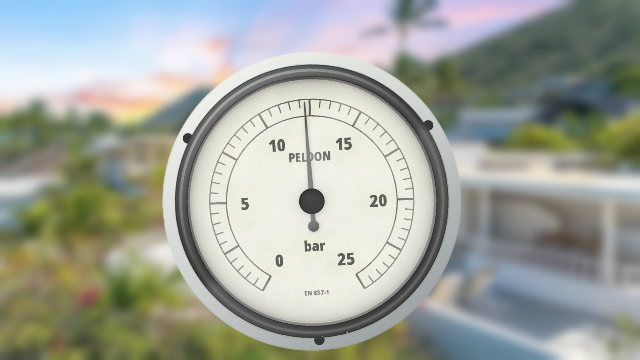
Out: 12.25 bar
